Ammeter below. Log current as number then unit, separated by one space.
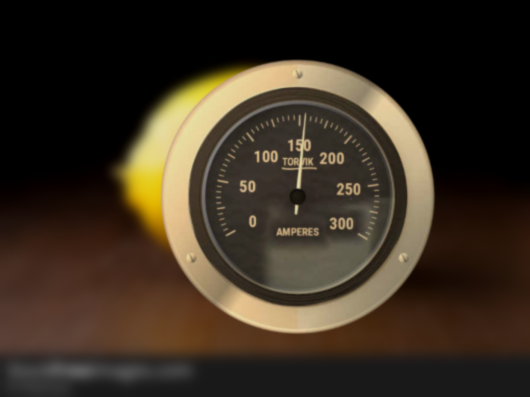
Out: 155 A
